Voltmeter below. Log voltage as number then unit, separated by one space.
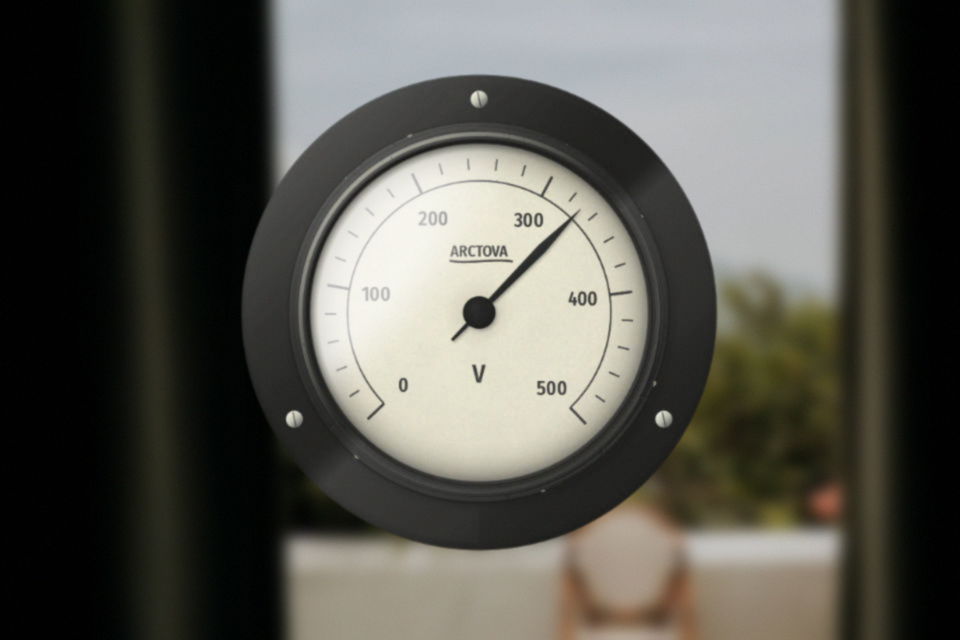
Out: 330 V
